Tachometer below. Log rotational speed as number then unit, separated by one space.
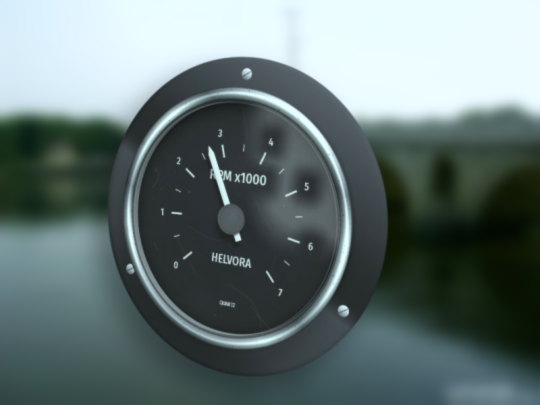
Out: 2750 rpm
